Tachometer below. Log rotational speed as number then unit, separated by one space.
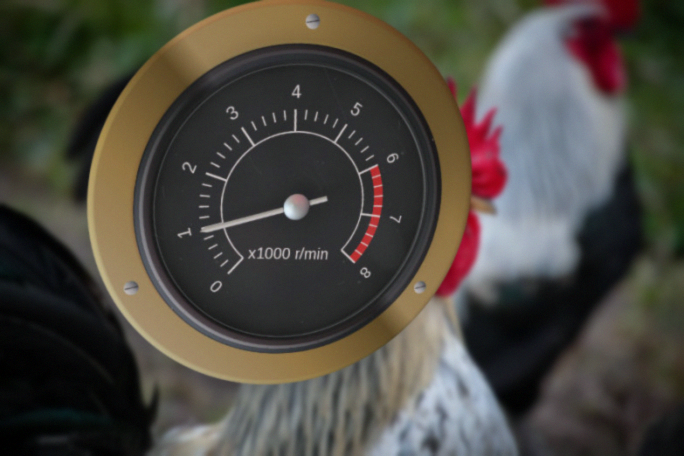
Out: 1000 rpm
